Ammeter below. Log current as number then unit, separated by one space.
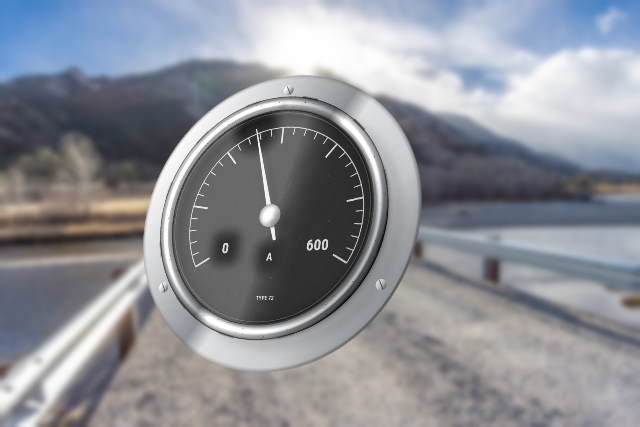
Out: 260 A
